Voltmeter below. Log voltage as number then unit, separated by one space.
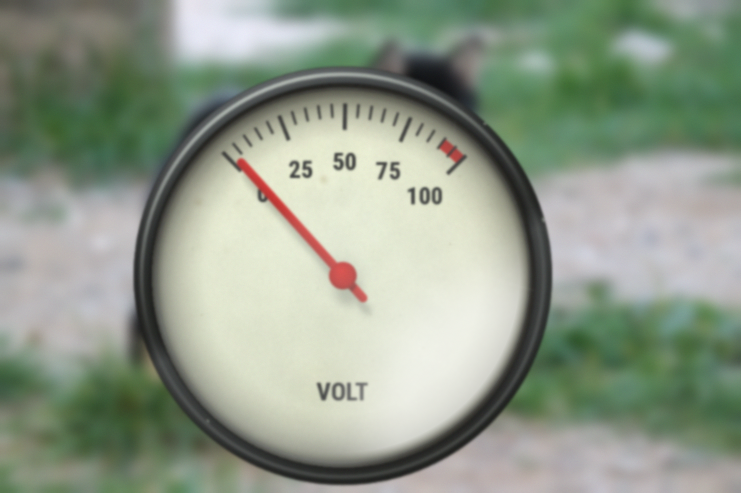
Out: 2.5 V
